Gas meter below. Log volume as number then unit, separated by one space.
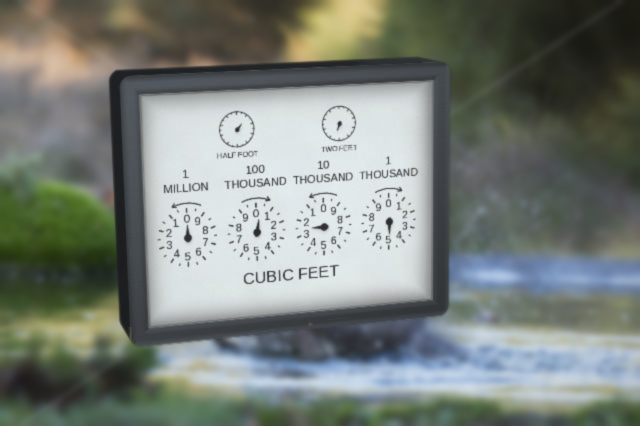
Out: 2500 ft³
